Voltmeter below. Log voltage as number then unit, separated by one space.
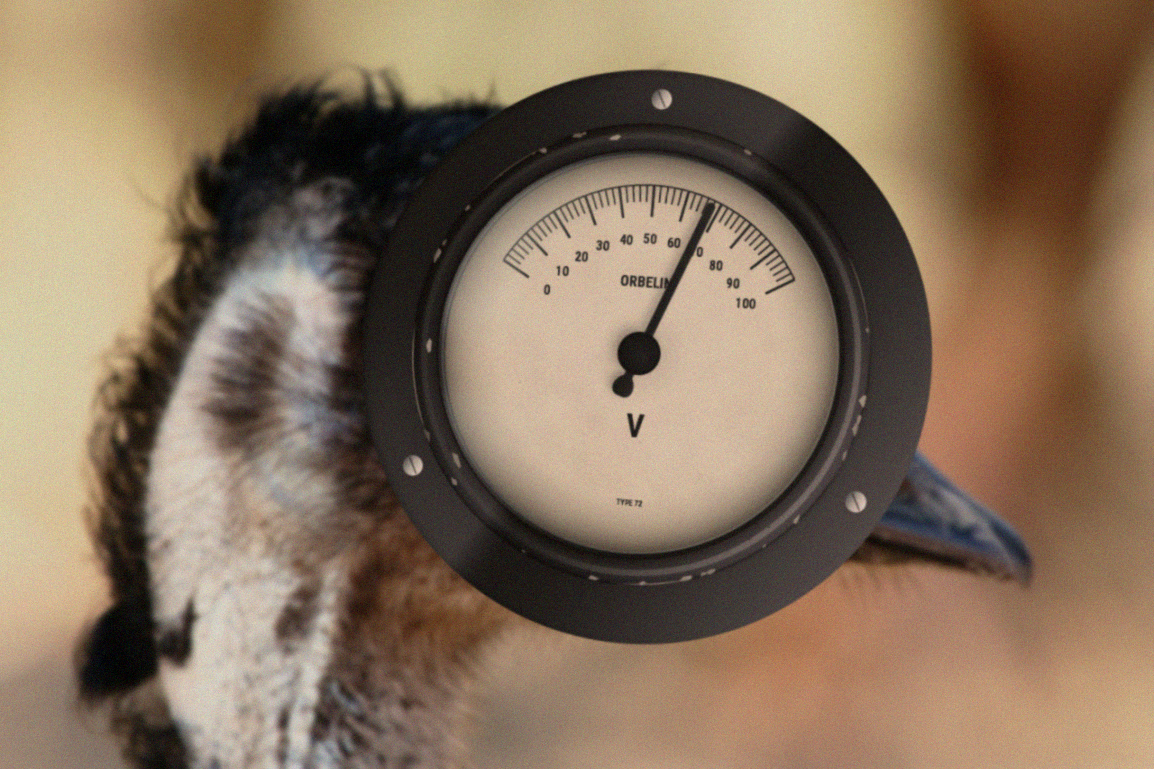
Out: 68 V
